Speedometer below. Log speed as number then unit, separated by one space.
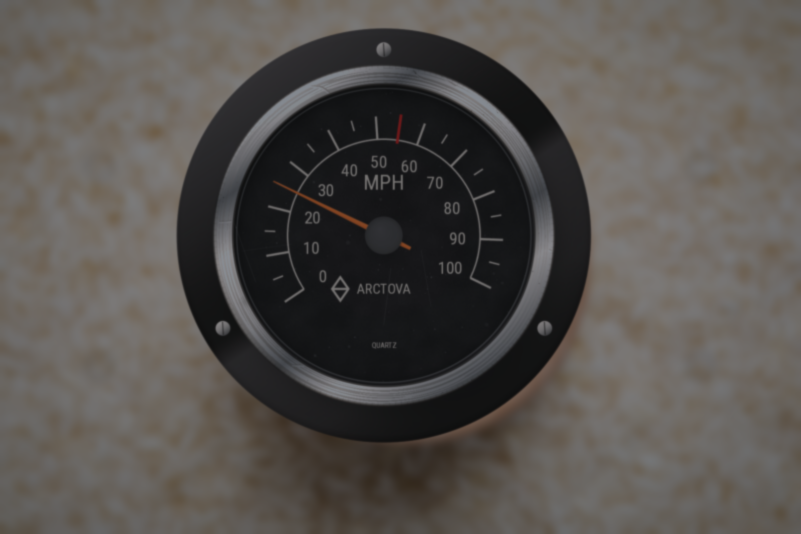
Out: 25 mph
